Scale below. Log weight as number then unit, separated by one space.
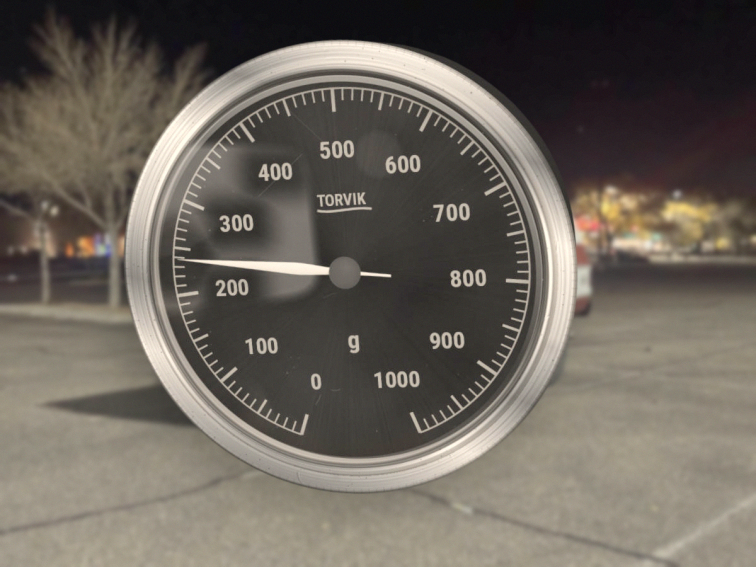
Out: 240 g
